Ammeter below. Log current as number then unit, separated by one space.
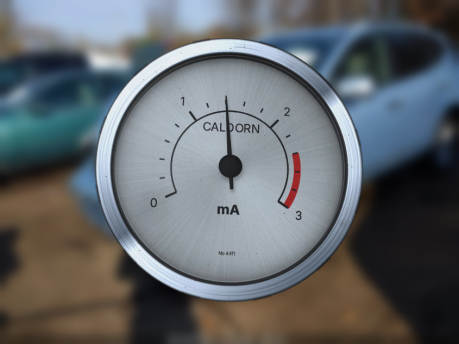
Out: 1.4 mA
